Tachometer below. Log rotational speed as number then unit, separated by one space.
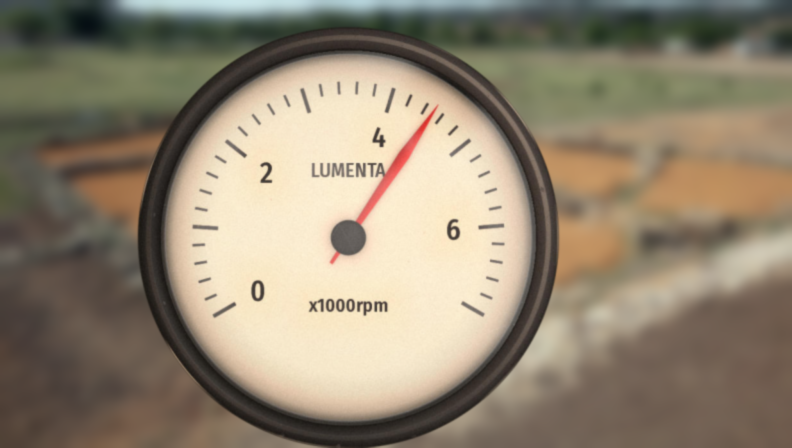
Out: 4500 rpm
